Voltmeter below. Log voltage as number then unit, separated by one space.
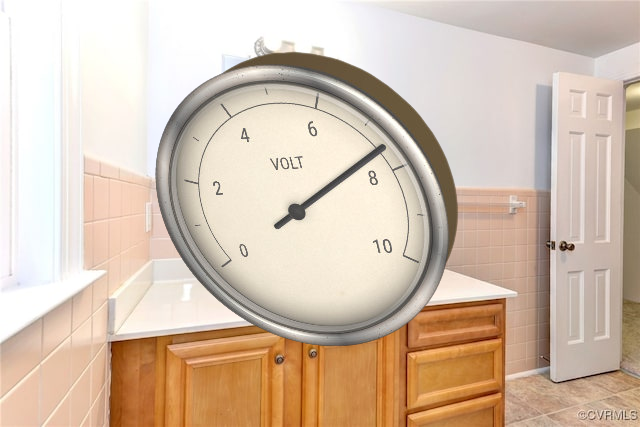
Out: 7.5 V
